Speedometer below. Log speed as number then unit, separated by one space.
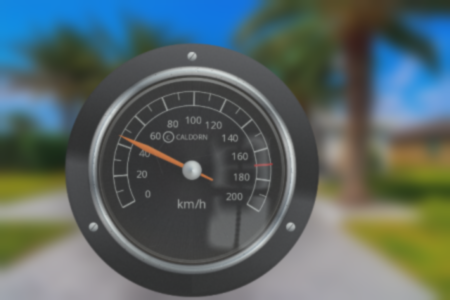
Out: 45 km/h
